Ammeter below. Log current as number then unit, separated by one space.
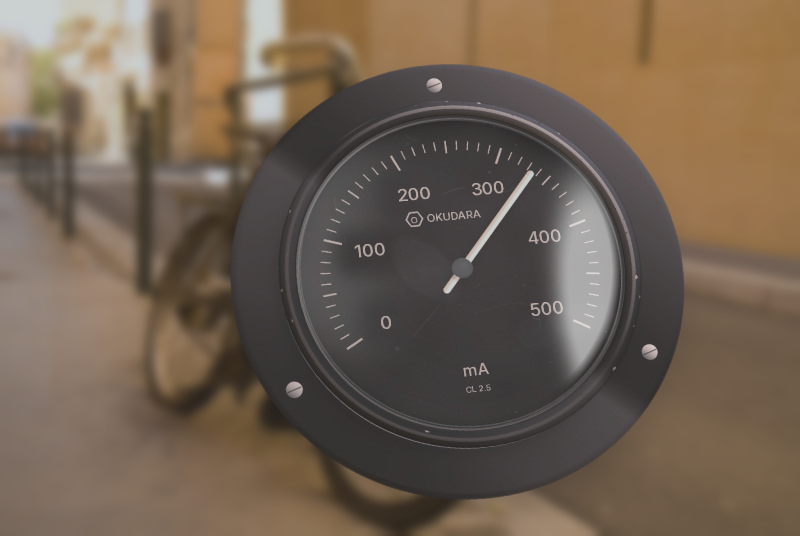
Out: 335 mA
